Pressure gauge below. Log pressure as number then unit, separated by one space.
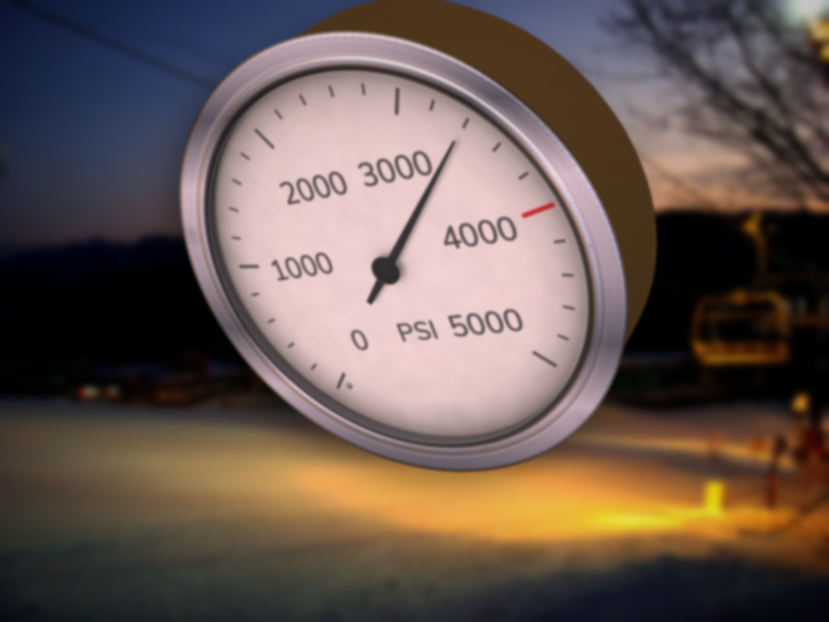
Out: 3400 psi
